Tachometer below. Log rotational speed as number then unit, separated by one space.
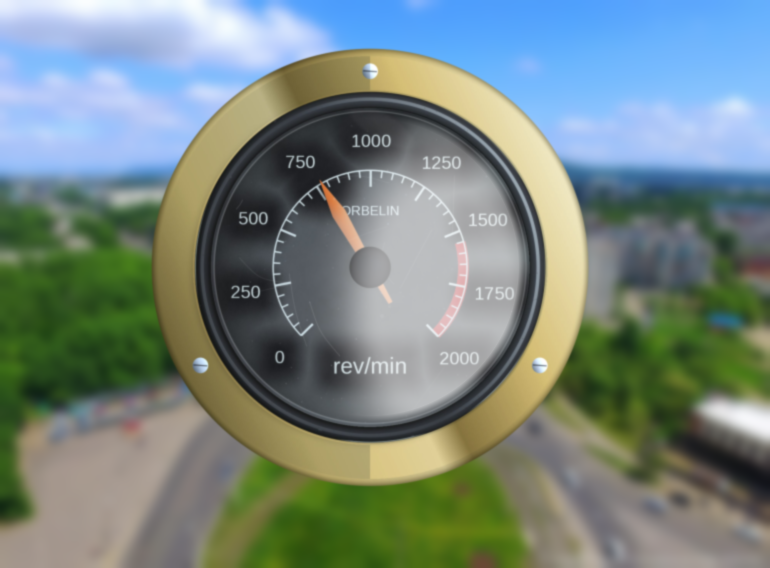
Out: 775 rpm
